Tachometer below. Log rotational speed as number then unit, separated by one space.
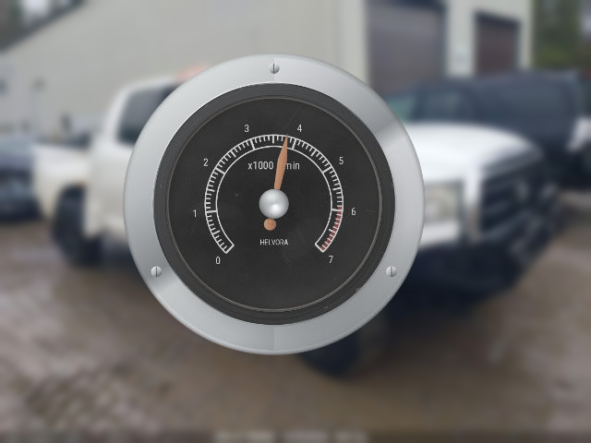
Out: 3800 rpm
